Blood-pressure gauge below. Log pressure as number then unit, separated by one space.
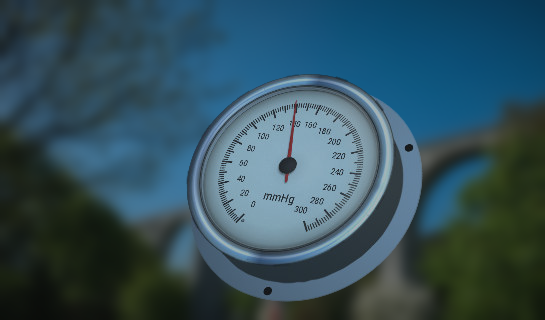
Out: 140 mmHg
